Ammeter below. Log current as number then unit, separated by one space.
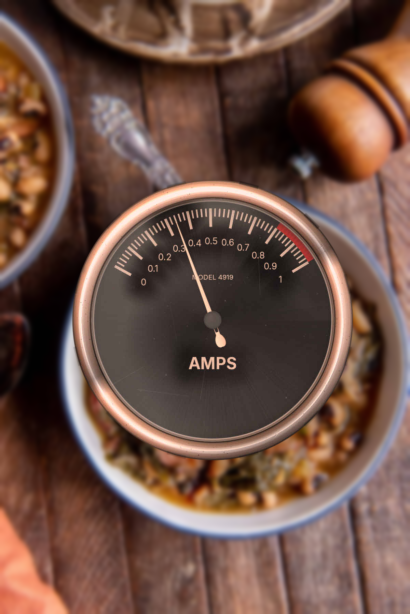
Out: 0.34 A
